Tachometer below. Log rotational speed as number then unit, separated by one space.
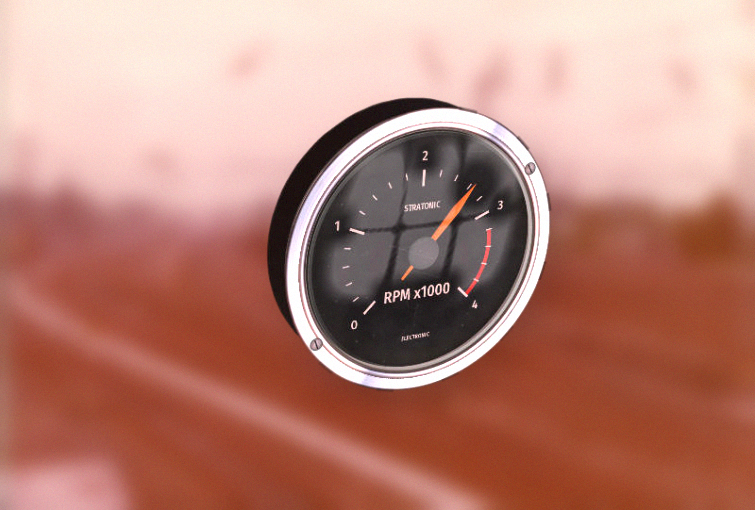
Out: 2600 rpm
